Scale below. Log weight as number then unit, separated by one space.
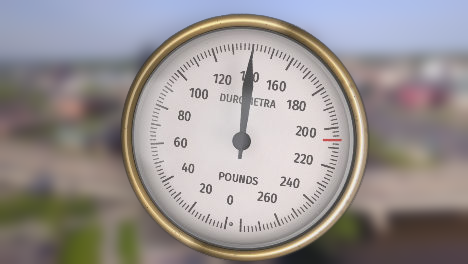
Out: 140 lb
